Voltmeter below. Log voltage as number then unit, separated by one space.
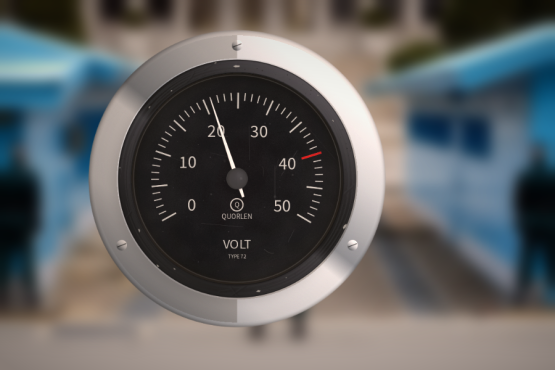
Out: 21 V
